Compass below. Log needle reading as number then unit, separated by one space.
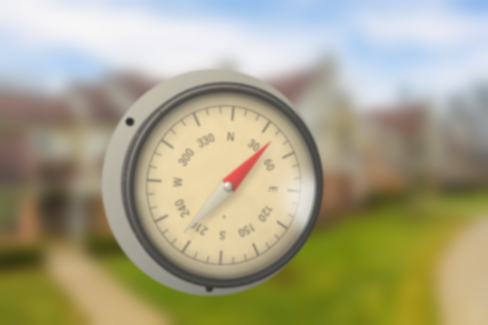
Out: 40 °
